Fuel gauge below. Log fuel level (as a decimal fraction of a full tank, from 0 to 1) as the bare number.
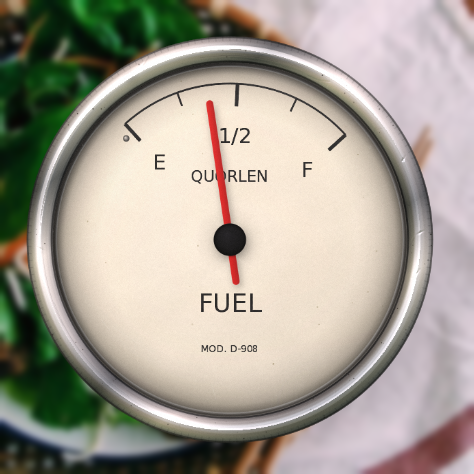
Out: 0.375
